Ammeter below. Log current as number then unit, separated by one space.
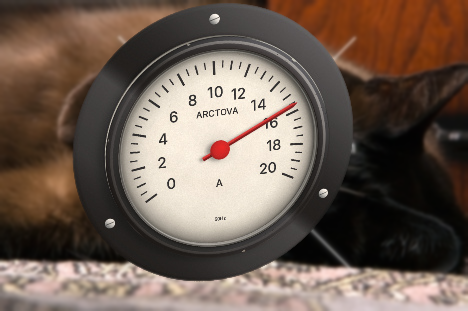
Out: 15.5 A
